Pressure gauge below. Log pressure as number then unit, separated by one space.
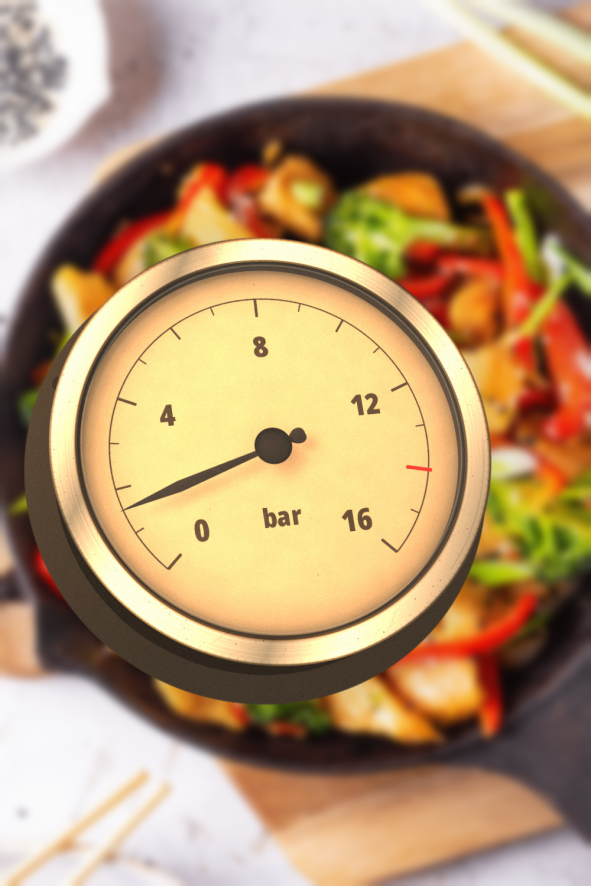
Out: 1.5 bar
